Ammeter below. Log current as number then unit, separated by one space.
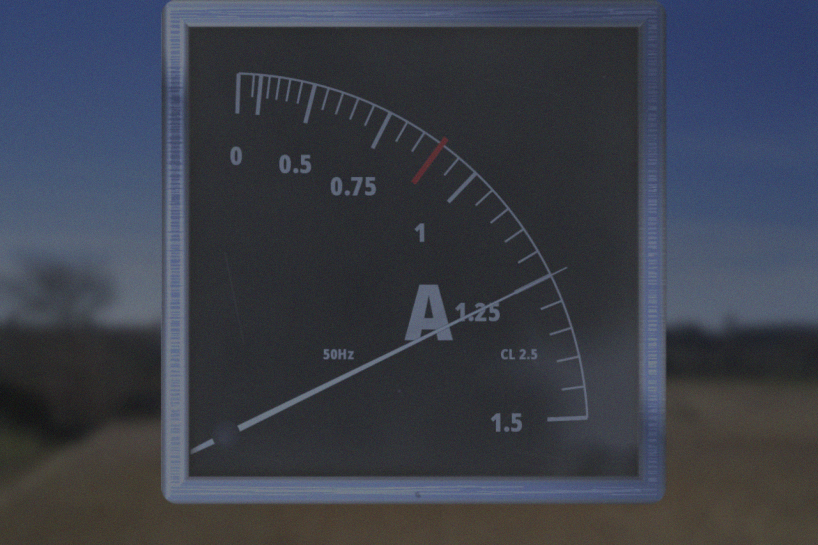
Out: 1.25 A
